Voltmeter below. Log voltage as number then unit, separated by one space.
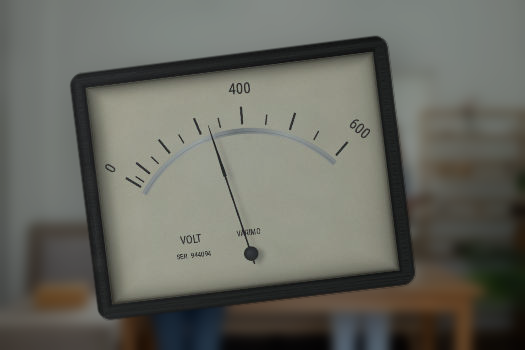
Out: 325 V
